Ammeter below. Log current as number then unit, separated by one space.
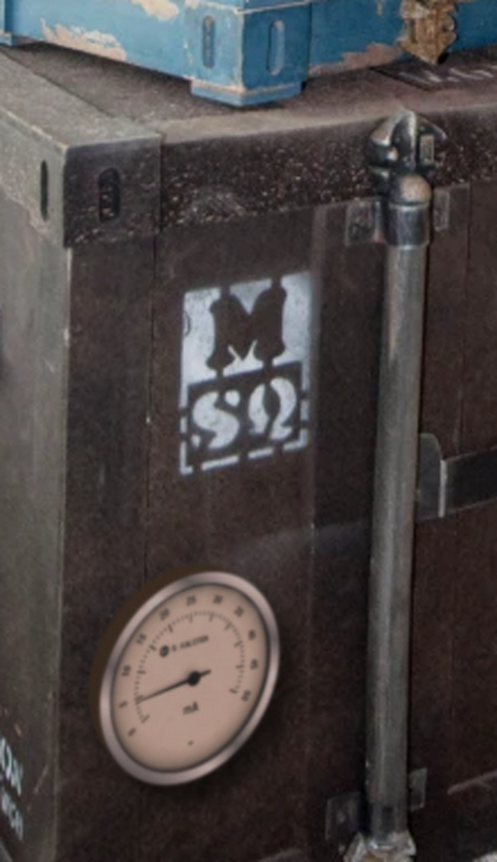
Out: 5 mA
